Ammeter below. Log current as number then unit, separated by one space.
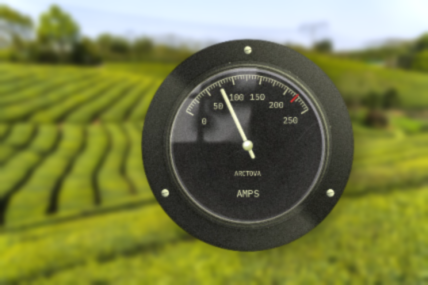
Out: 75 A
